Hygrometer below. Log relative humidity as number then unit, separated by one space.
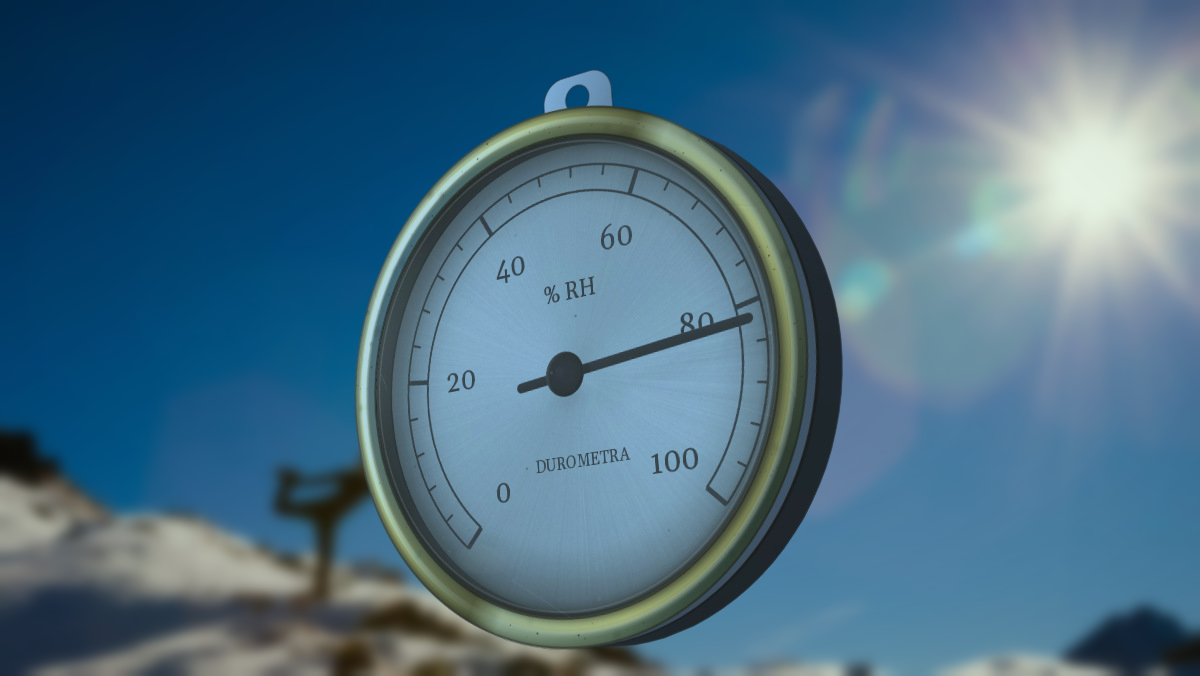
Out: 82 %
